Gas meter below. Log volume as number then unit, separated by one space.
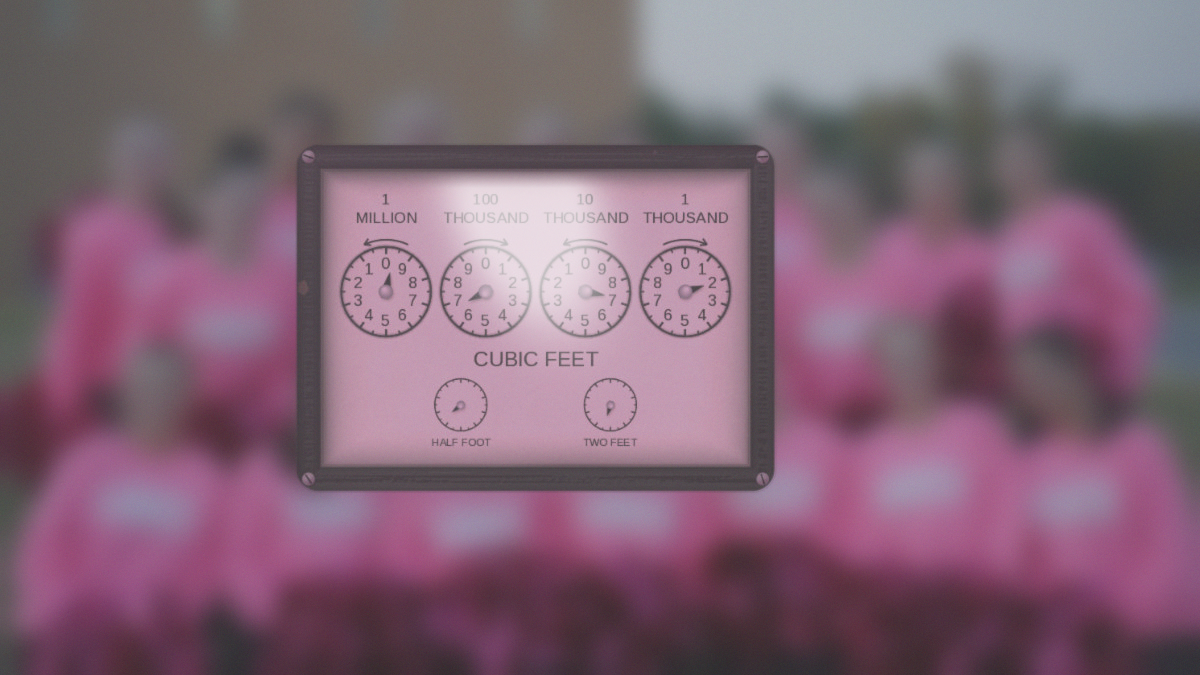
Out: 967200 ft³
